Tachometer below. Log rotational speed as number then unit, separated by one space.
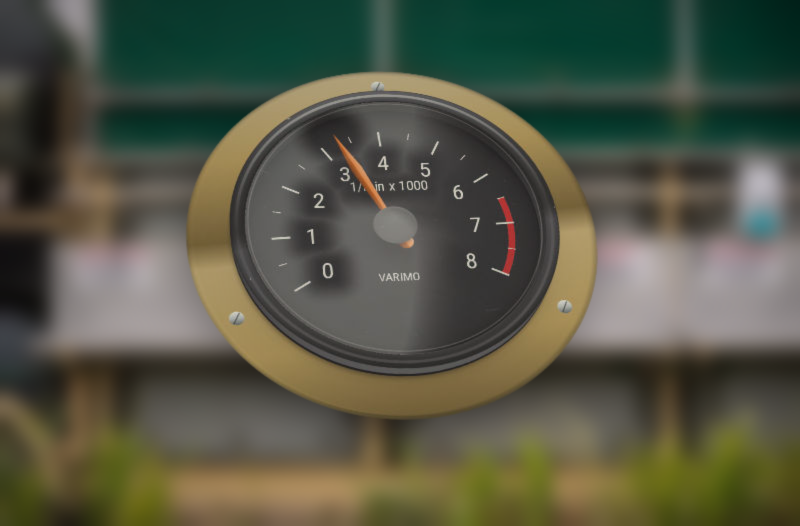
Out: 3250 rpm
